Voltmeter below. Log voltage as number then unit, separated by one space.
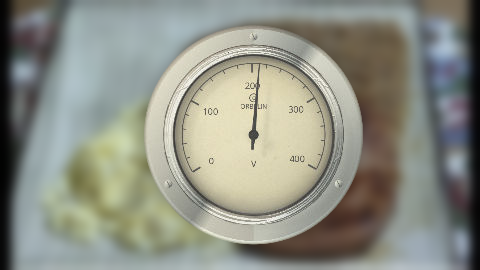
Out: 210 V
